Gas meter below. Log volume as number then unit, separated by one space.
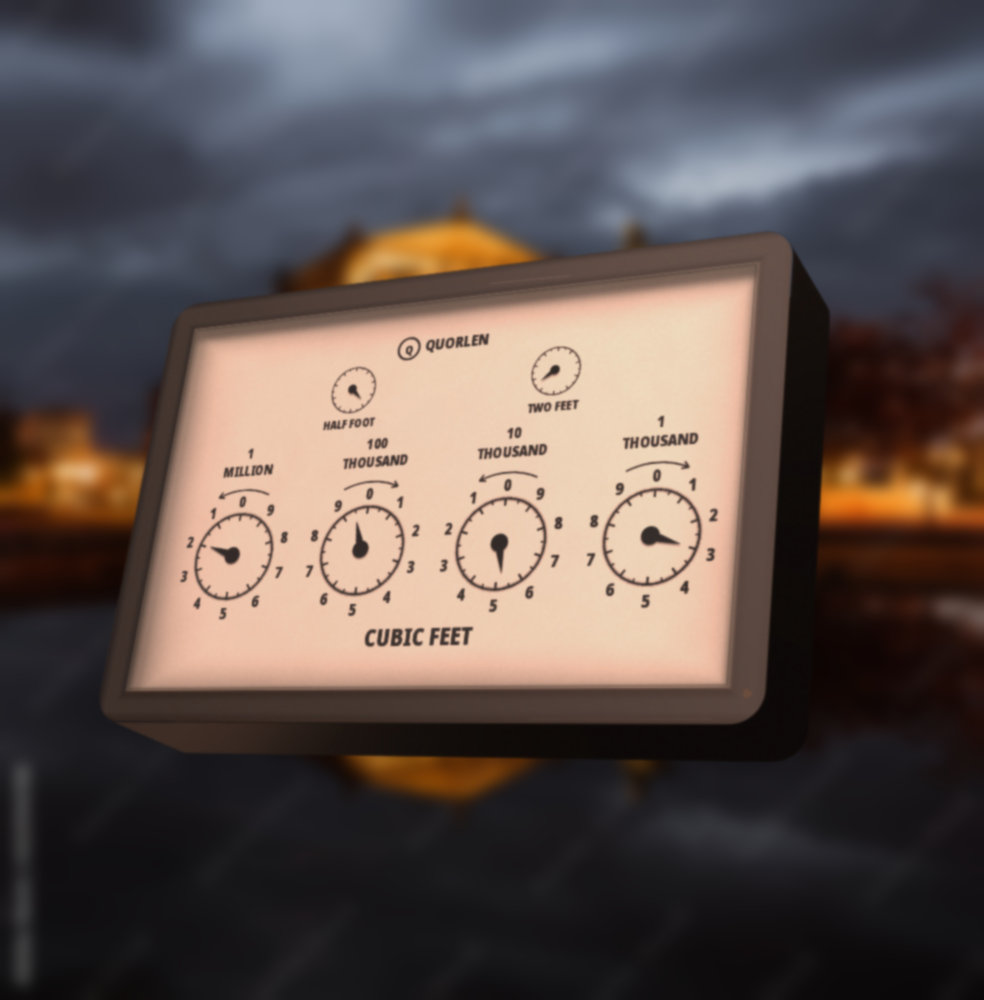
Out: 195300 ft³
